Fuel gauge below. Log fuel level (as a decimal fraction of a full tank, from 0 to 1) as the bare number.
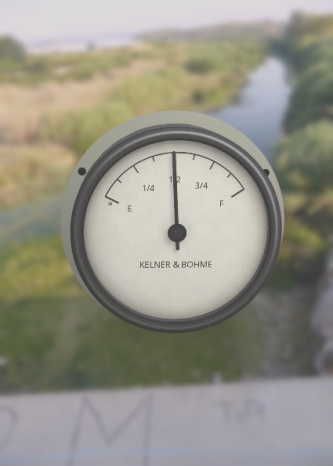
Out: 0.5
